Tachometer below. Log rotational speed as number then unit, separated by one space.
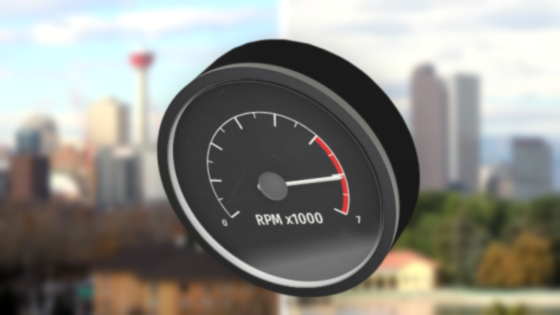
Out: 6000 rpm
